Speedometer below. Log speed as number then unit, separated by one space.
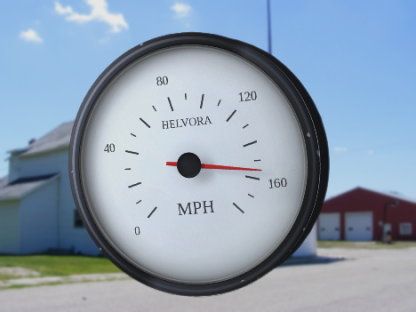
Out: 155 mph
